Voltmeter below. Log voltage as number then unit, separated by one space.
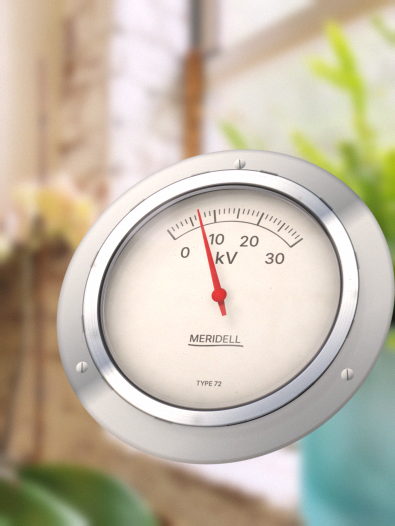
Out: 7 kV
